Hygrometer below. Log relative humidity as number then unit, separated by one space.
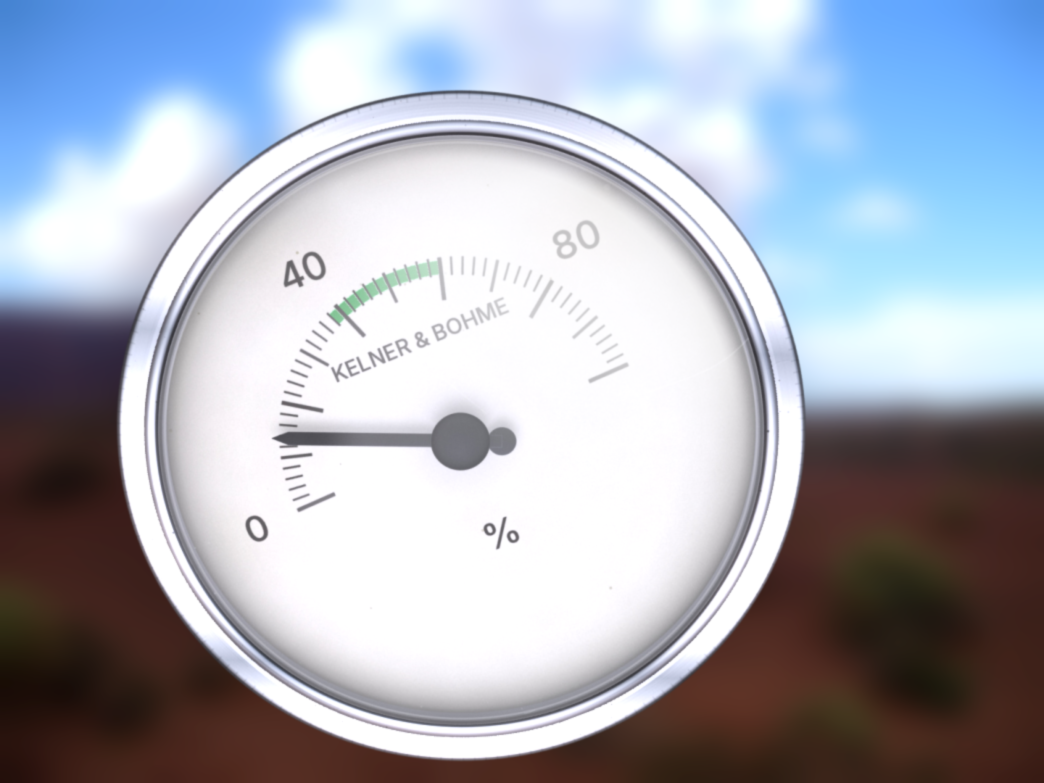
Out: 14 %
